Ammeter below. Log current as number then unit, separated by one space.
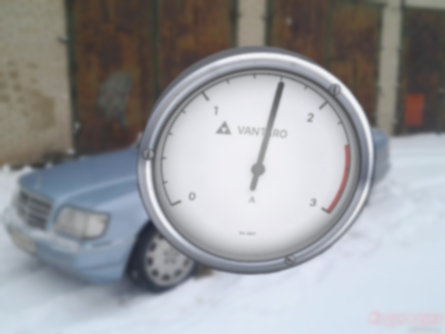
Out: 1.6 A
